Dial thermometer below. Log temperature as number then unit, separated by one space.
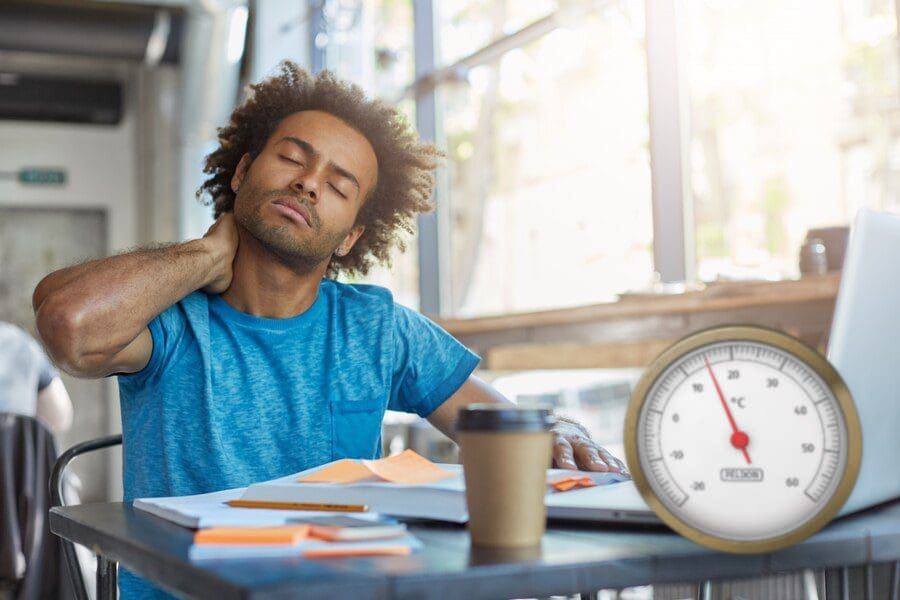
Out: 15 °C
